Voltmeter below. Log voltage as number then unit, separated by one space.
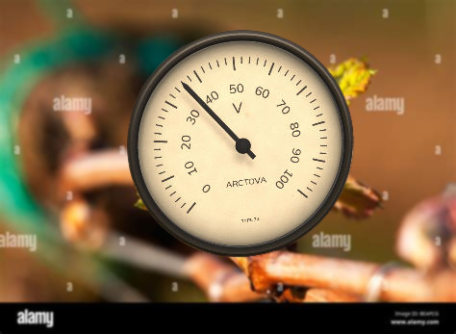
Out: 36 V
